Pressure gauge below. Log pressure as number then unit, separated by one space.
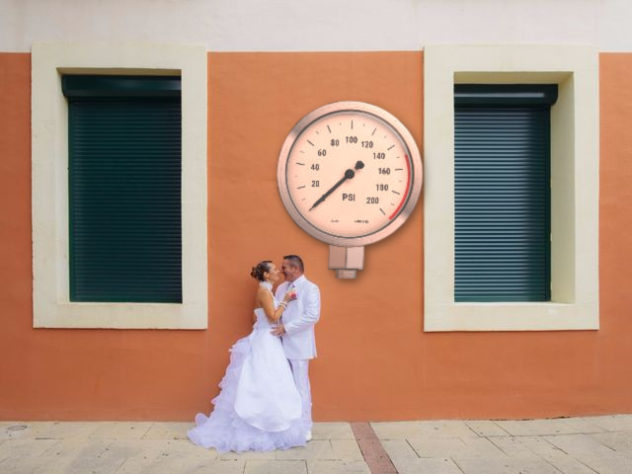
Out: 0 psi
